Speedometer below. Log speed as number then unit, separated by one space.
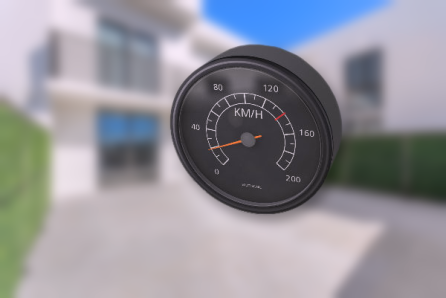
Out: 20 km/h
